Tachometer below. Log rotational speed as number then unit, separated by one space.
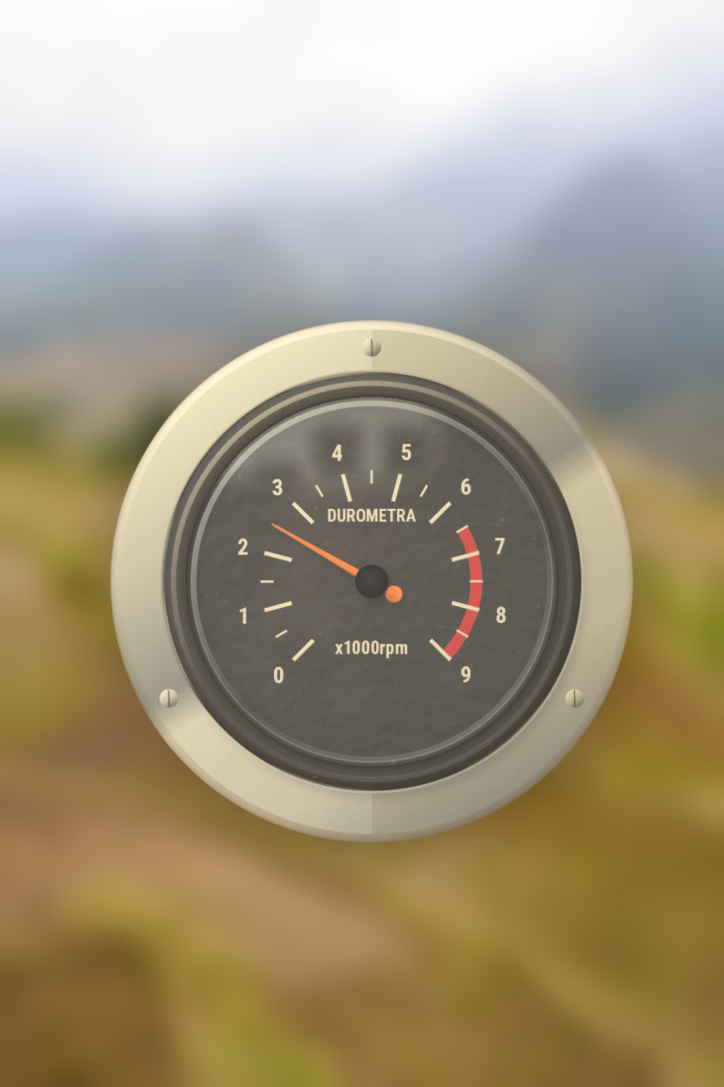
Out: 2500 rpm
